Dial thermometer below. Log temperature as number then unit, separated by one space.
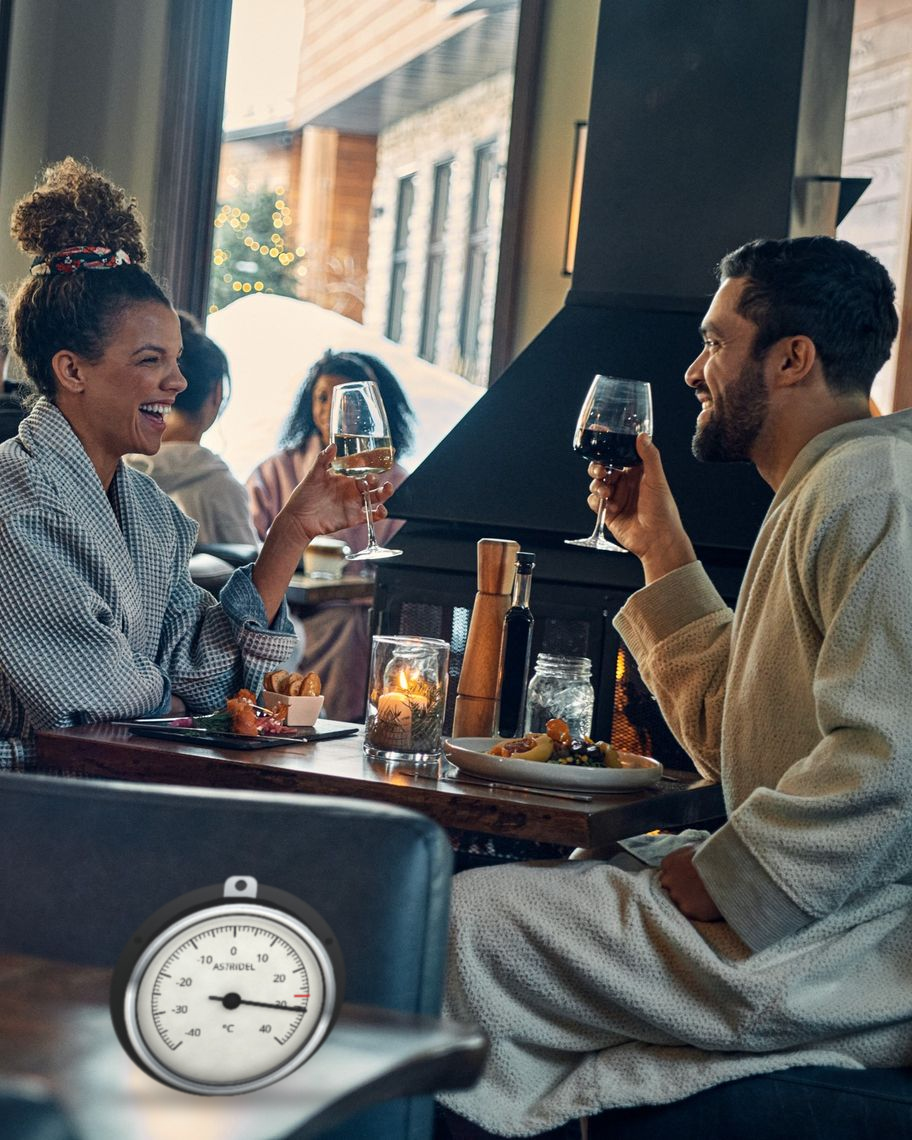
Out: 30 °C
